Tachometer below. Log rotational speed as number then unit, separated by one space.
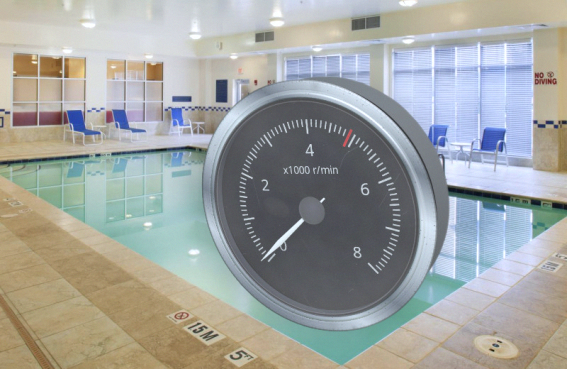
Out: 100 rpm
